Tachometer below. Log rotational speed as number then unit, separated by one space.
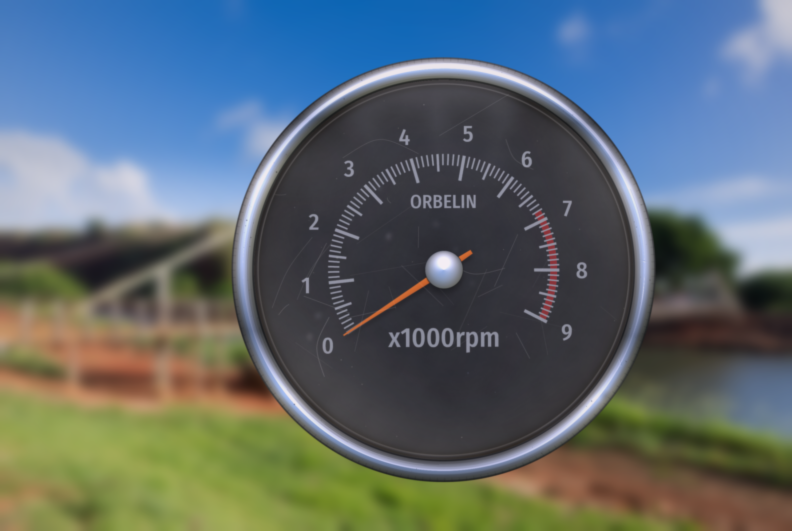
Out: 0 rpm
